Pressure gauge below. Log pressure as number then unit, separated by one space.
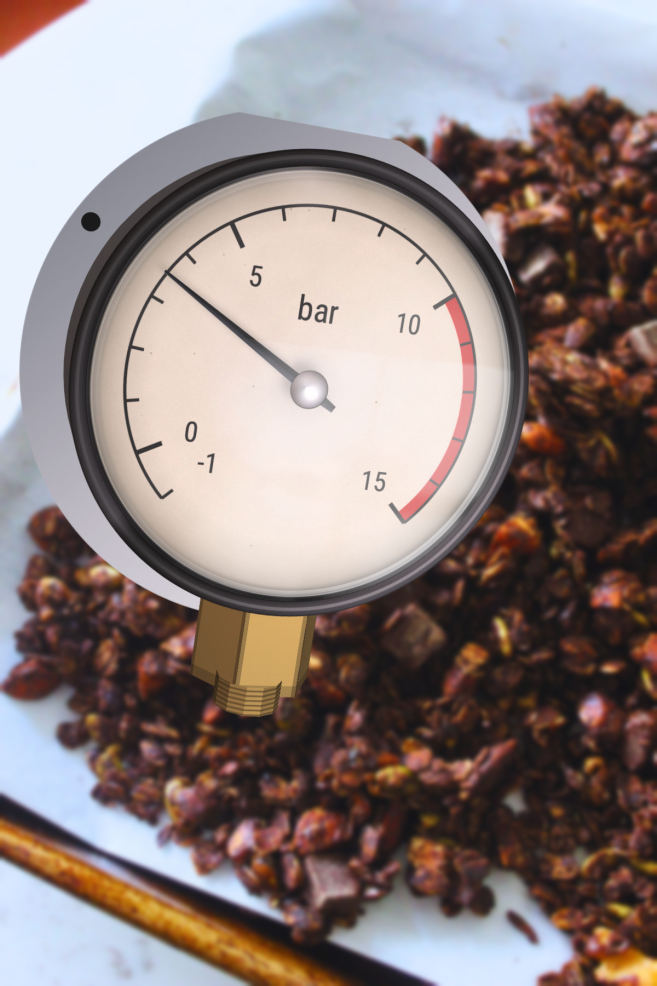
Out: 3.5 bar
